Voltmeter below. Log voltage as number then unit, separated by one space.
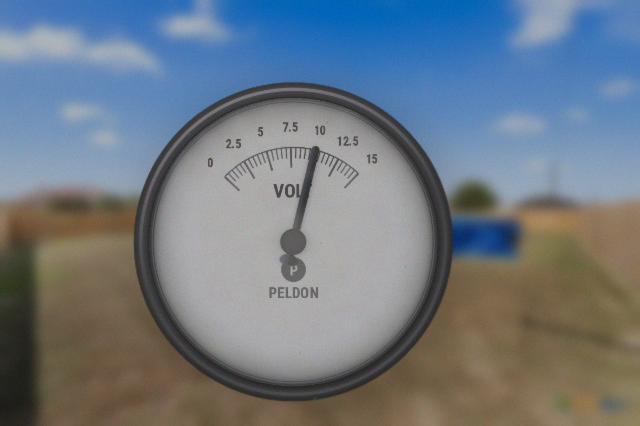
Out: 10 V
